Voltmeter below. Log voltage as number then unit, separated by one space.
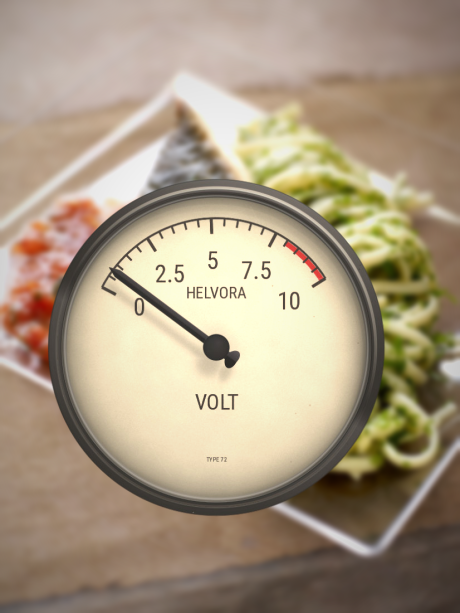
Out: 0.75 V
